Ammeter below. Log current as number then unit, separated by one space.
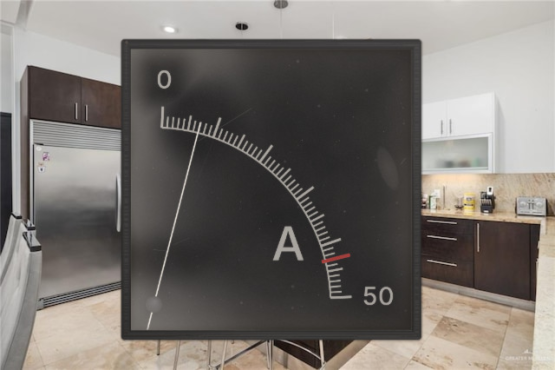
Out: 7 A
